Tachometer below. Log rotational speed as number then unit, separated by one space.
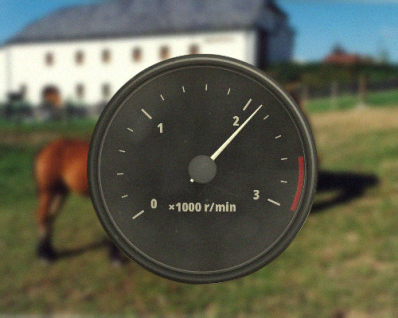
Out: 2100 rpm
